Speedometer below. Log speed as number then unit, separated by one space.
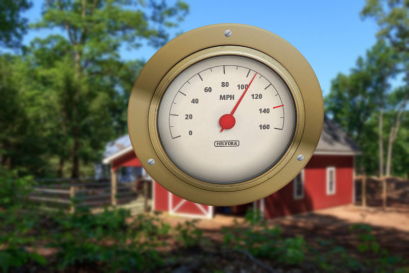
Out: 105 mph
